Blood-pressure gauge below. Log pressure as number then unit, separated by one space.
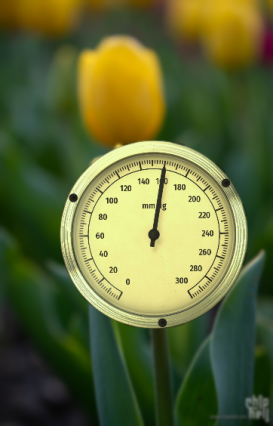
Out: 160 mmHg
